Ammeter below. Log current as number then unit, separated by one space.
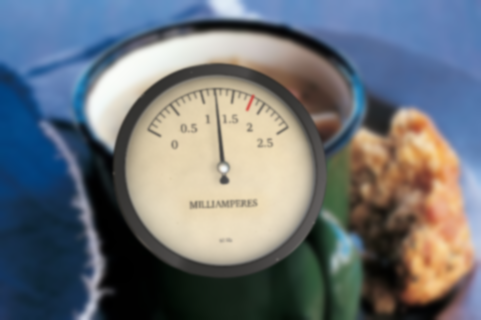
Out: 1.2 mA
